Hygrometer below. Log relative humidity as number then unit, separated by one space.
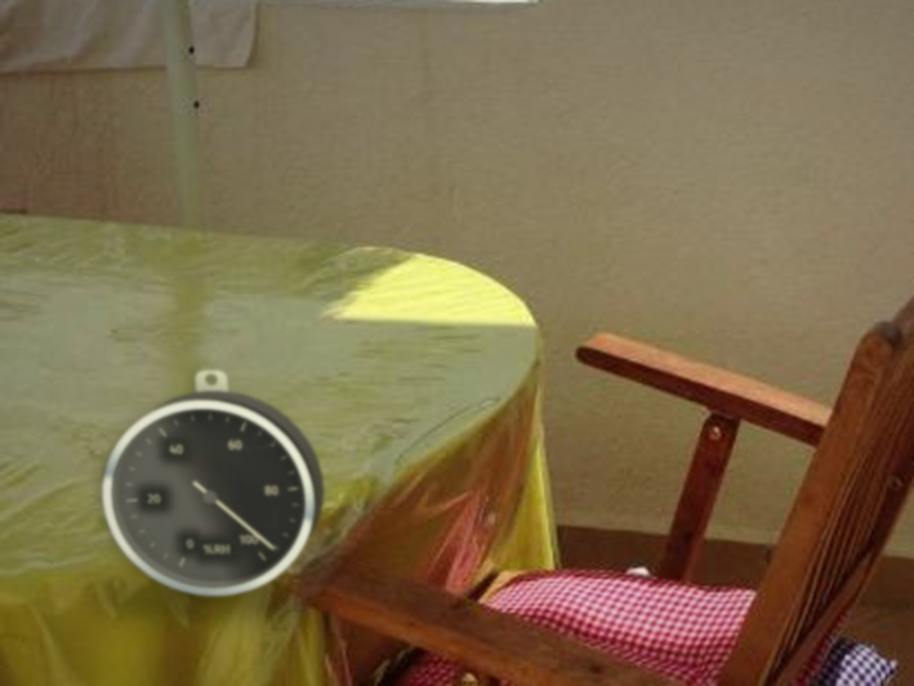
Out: 96 %
